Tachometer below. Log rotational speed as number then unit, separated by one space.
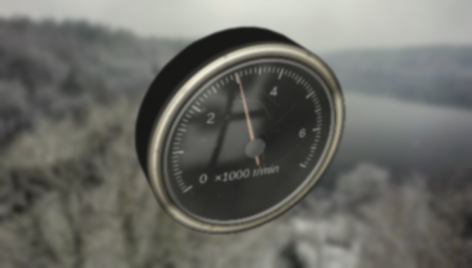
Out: 3000 rpm
